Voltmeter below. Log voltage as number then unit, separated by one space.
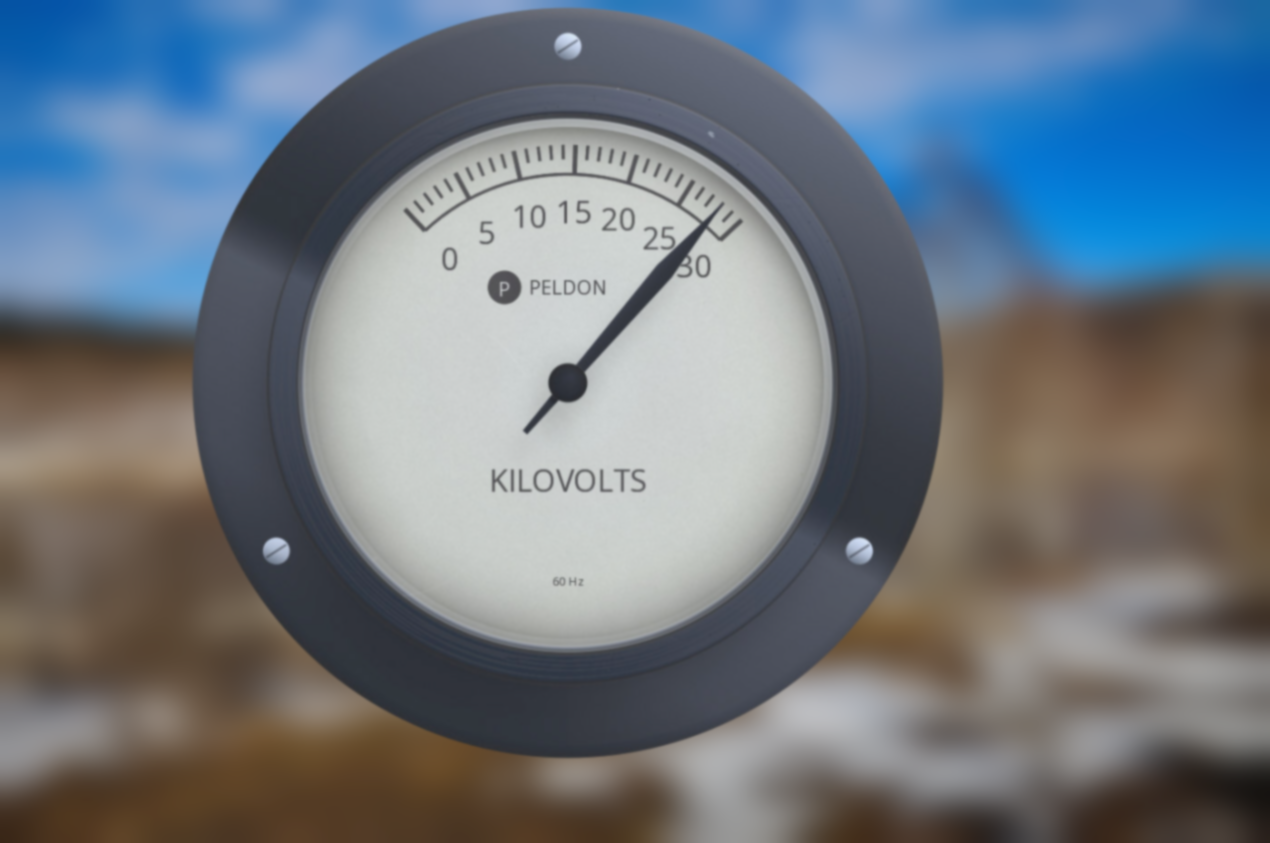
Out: 28 kV
